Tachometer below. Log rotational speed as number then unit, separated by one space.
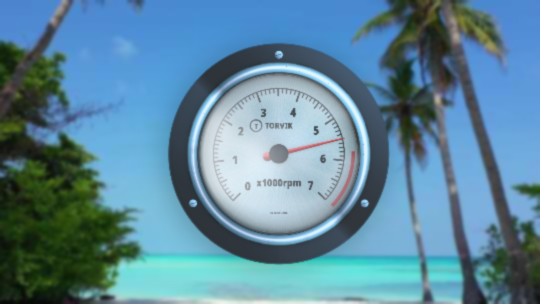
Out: 5500 rpm
